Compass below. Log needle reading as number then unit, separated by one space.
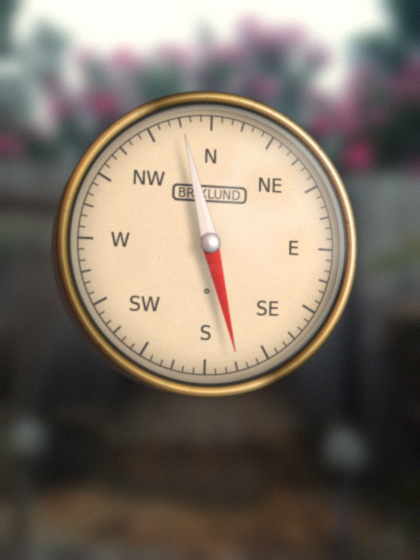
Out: 165 °
